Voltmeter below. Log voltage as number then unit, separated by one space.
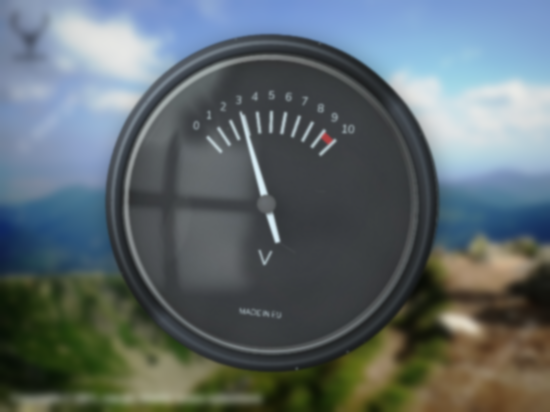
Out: 3 V
